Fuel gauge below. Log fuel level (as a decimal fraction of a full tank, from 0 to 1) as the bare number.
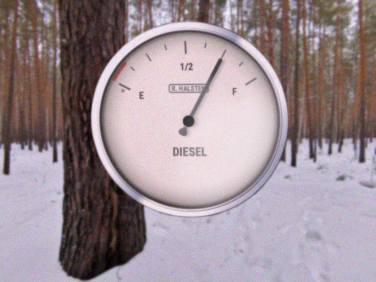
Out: 0.75
